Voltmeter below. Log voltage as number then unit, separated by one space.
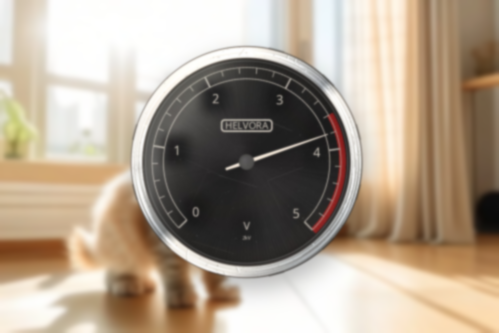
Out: 3.8 V
